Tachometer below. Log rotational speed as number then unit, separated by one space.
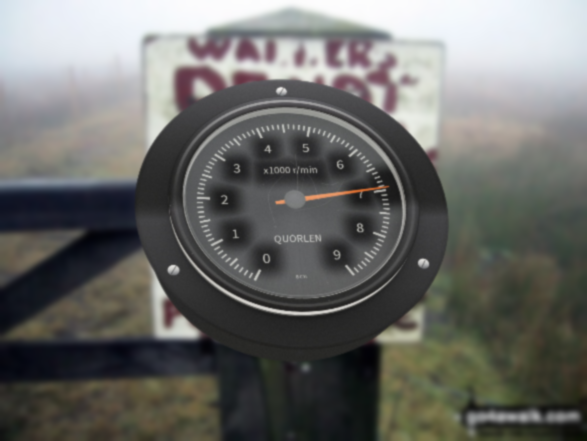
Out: 7000 rpm
